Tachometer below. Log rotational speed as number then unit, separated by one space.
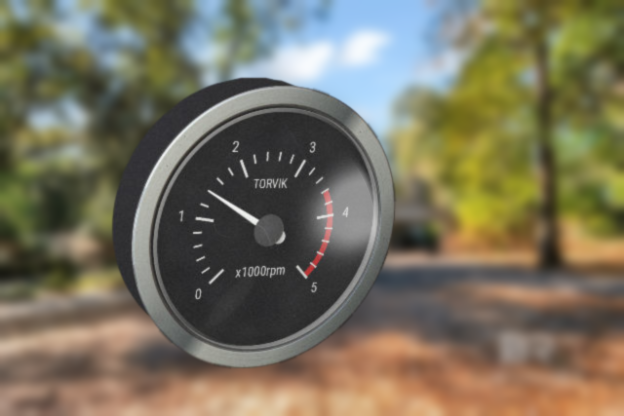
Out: 1400 rpm
